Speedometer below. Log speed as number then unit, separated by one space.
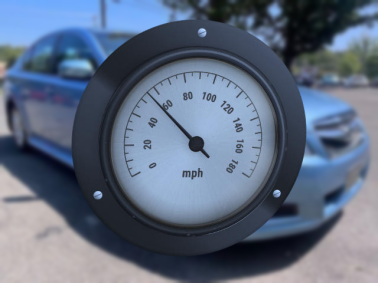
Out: 55 mph
